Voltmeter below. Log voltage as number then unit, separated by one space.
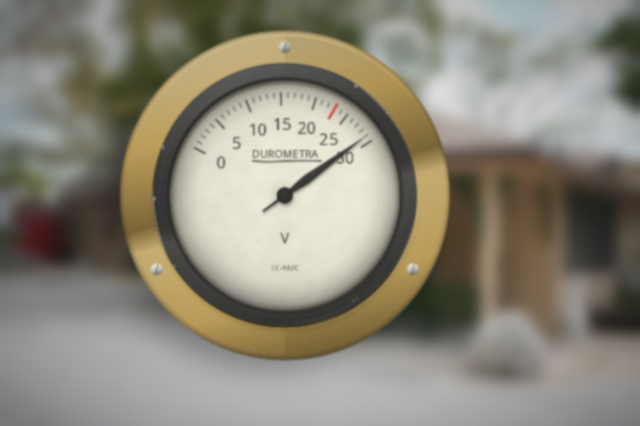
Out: 29 V
